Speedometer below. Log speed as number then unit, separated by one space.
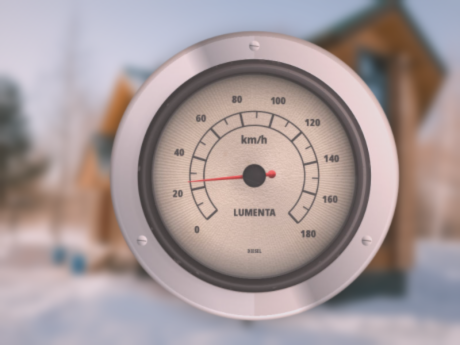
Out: 25 km/h
